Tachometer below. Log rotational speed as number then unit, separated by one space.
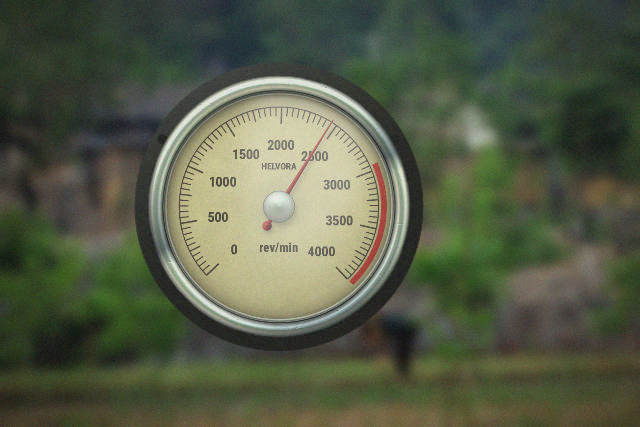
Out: 2450 rpm
